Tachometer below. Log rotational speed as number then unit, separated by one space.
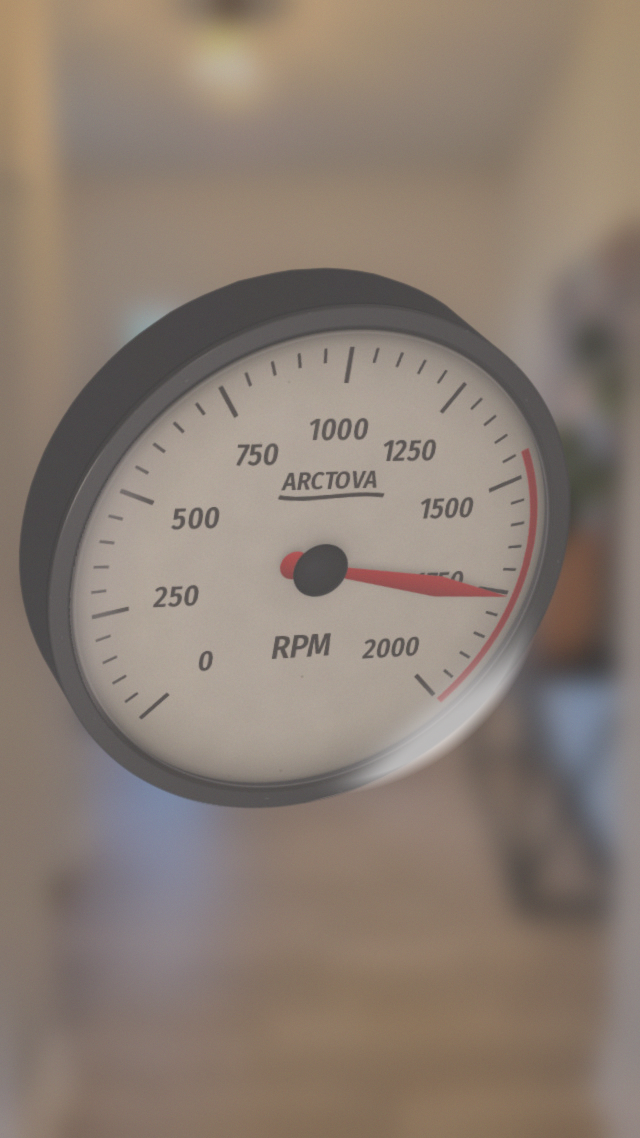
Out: 1750 rpm
